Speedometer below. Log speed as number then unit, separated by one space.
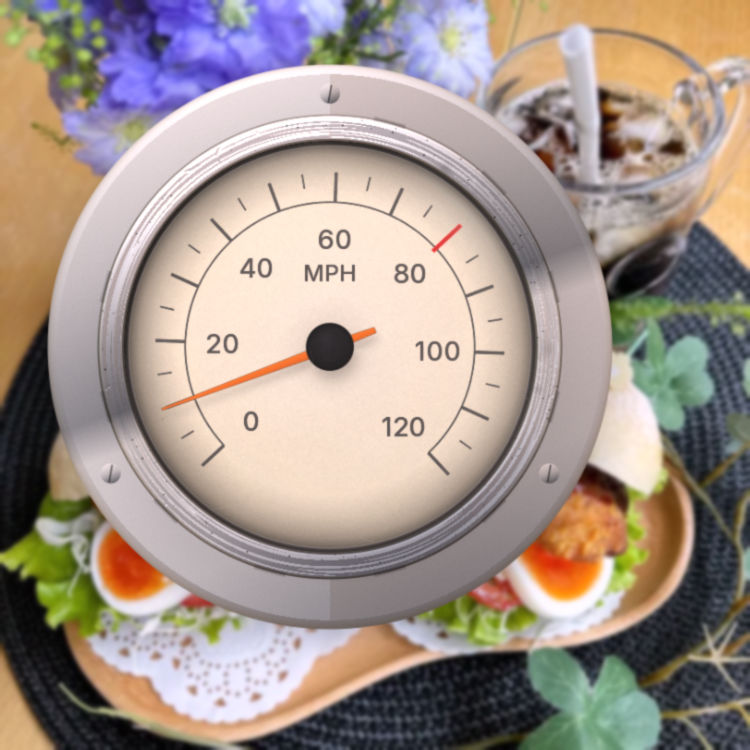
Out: 10 mph
